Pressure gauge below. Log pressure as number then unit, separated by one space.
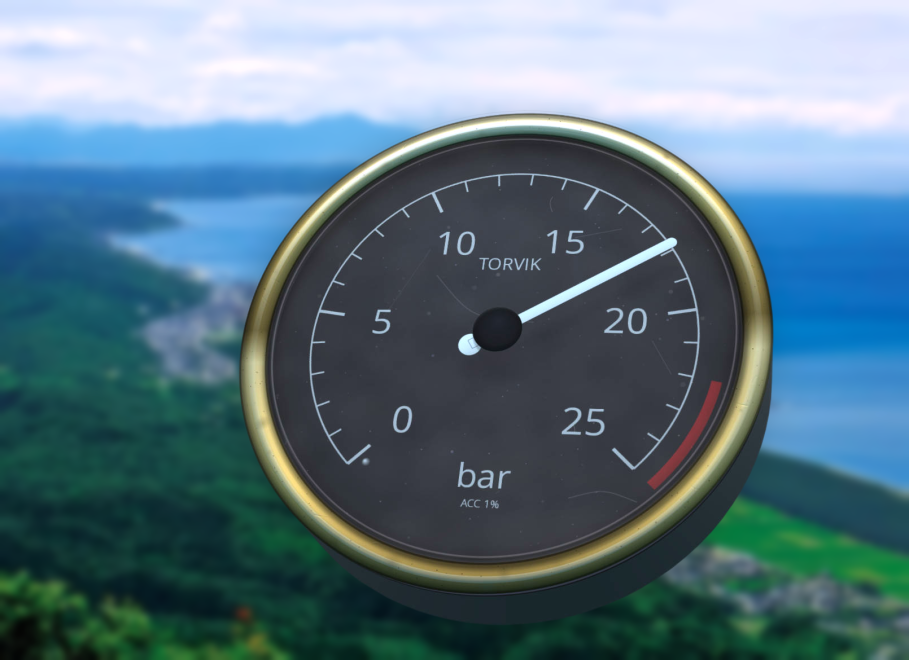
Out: 18 bar
